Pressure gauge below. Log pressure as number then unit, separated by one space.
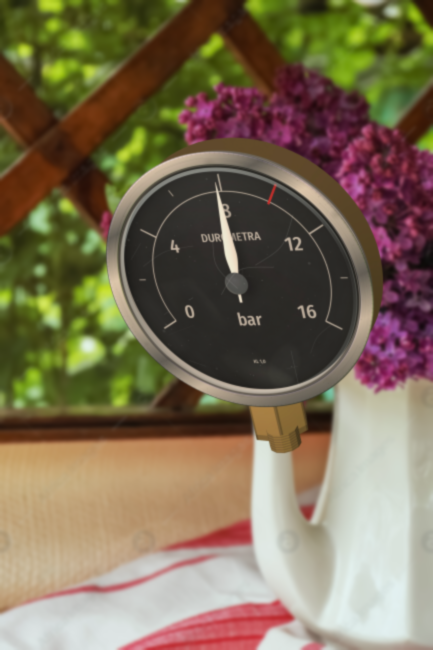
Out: 8 bar
